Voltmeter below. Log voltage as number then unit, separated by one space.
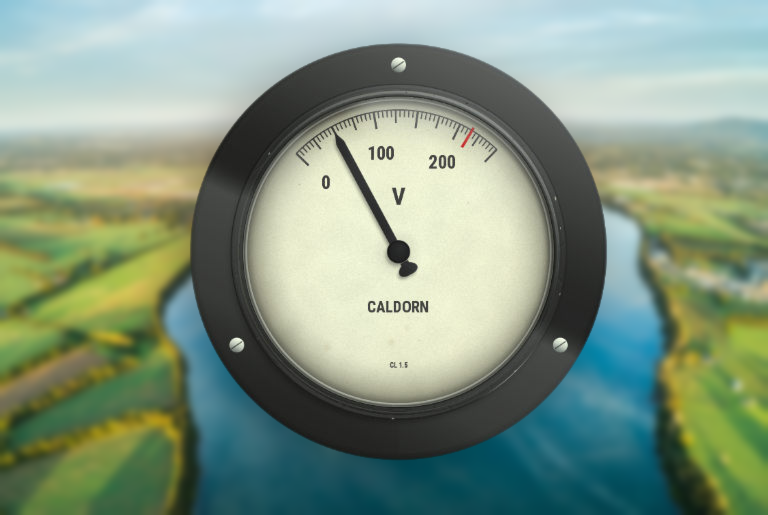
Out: 50 V
